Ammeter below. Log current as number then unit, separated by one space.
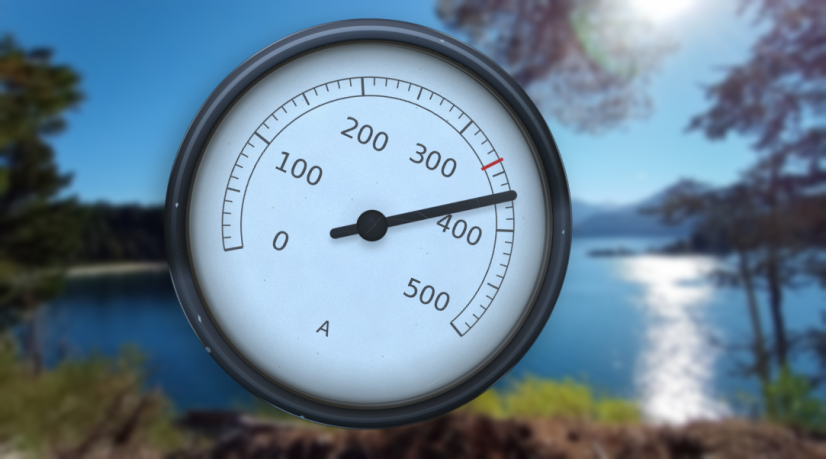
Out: 370 A
